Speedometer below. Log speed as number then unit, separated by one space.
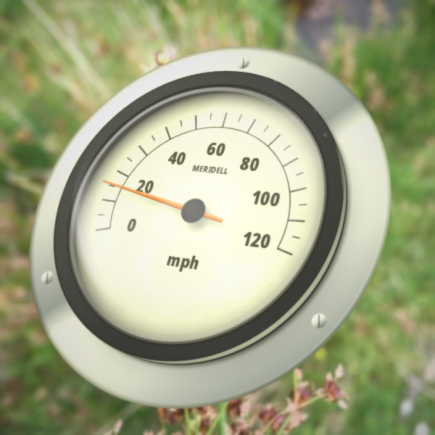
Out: 15 mph
